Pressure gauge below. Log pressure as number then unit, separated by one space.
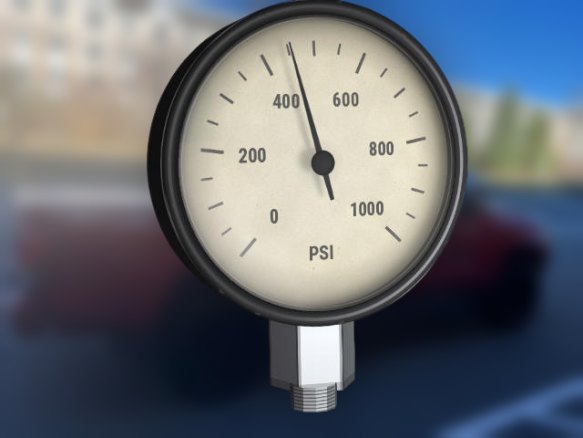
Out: 450 psi
